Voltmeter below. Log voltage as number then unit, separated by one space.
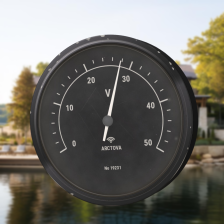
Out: 28 V
